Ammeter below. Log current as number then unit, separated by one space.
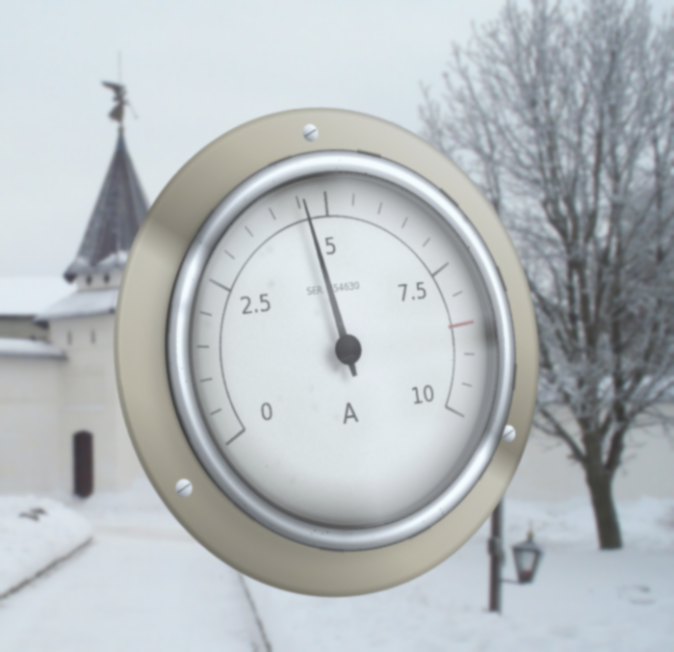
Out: 4.5 A
